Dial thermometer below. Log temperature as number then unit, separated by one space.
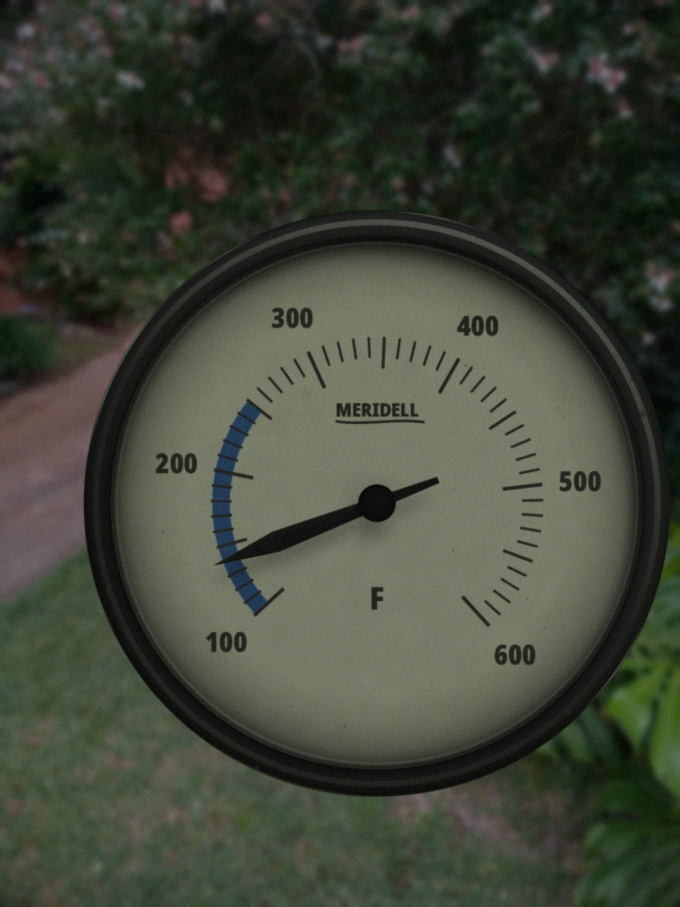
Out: 140 °F
